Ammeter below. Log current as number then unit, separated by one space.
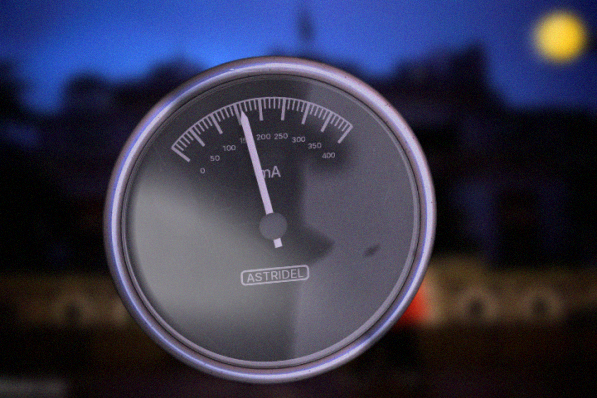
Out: 160 mA
